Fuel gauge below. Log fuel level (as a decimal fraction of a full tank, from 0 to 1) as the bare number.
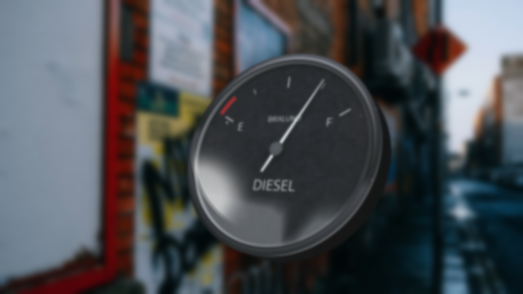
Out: 0.75
